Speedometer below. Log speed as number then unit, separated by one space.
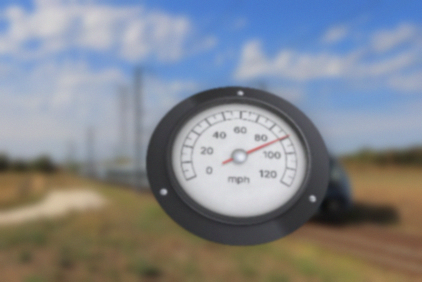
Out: 90 mph
